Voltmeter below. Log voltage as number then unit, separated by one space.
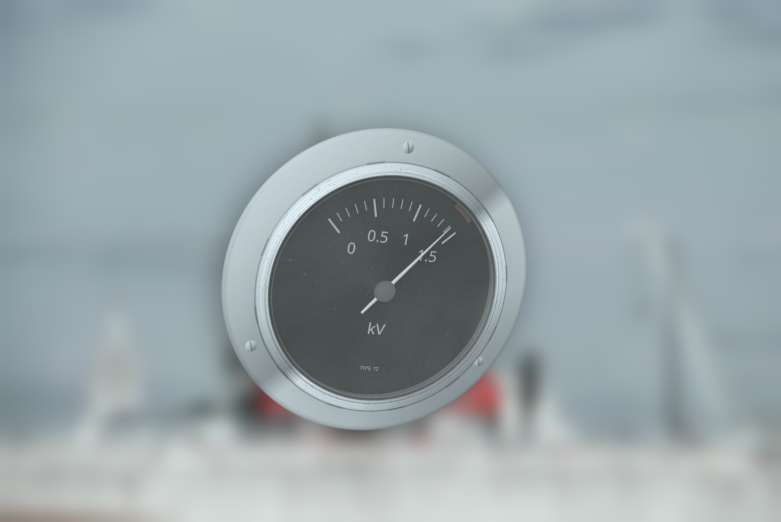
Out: 1.4 kV
